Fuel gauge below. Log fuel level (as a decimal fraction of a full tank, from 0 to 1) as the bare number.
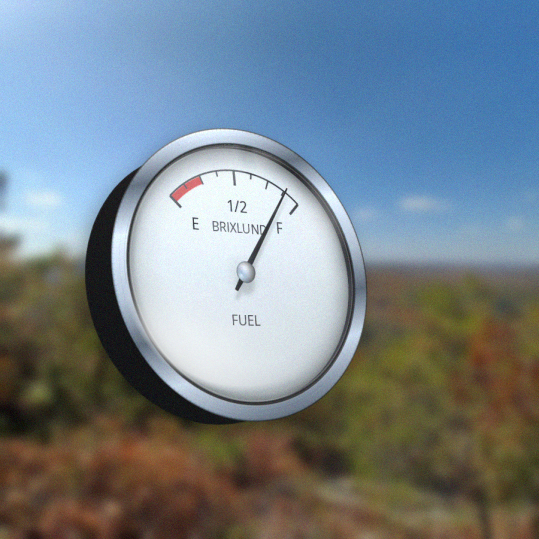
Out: 0.875
